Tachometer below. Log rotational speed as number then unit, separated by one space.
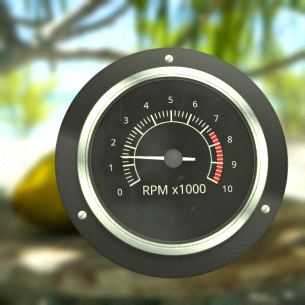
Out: 1400 rpm
